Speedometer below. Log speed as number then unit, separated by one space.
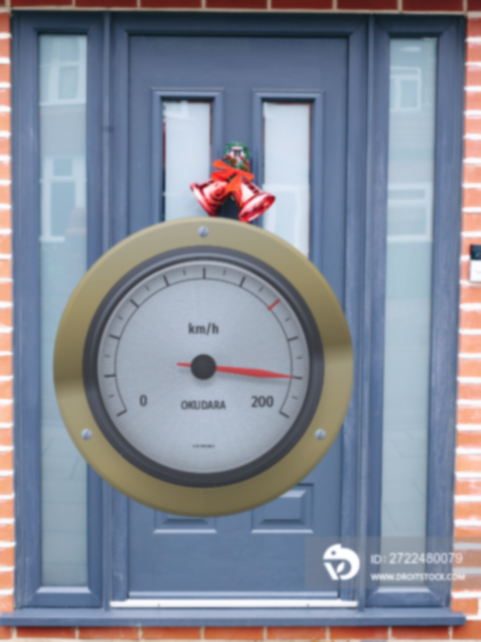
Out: 180 km/h
